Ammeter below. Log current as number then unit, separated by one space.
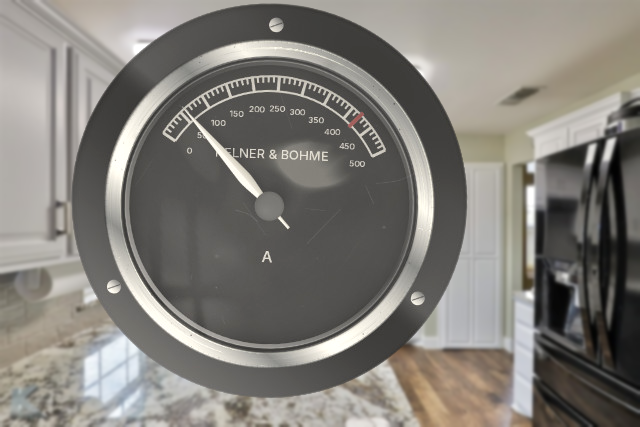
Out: 60 A
